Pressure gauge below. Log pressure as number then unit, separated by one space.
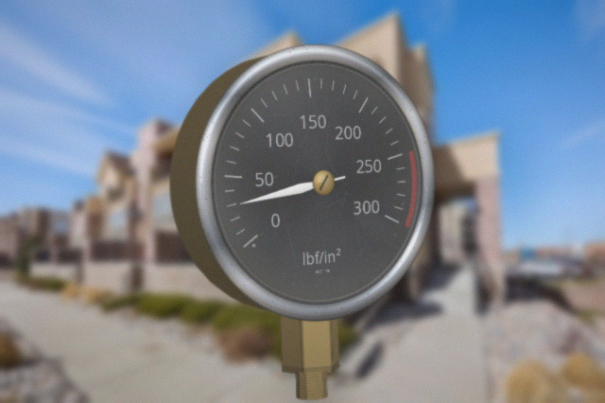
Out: 30 psi
